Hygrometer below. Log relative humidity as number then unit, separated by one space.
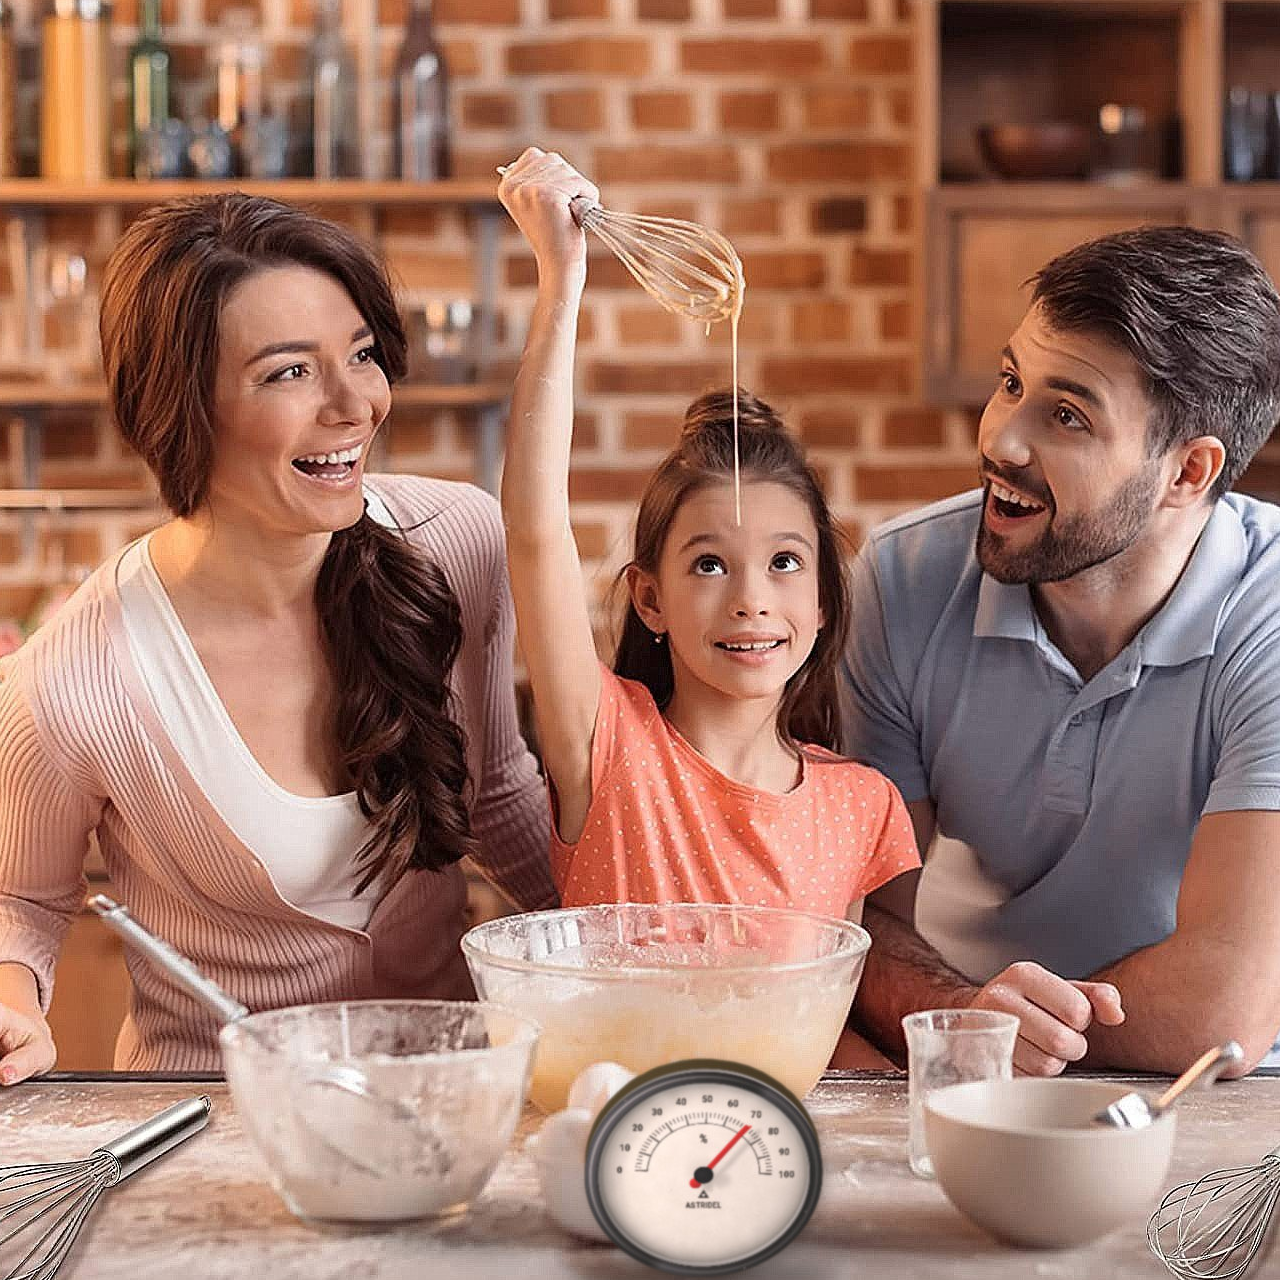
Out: 70 %
